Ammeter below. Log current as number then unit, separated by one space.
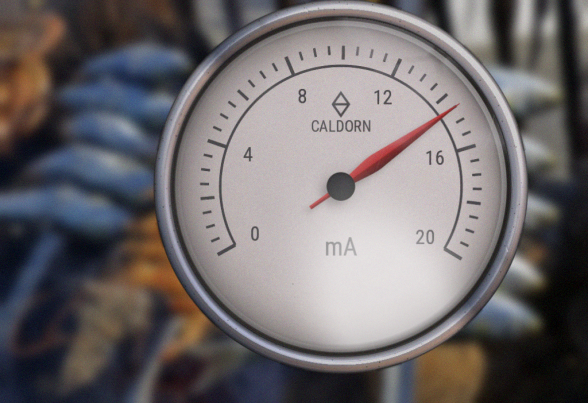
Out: 14.5 mA
